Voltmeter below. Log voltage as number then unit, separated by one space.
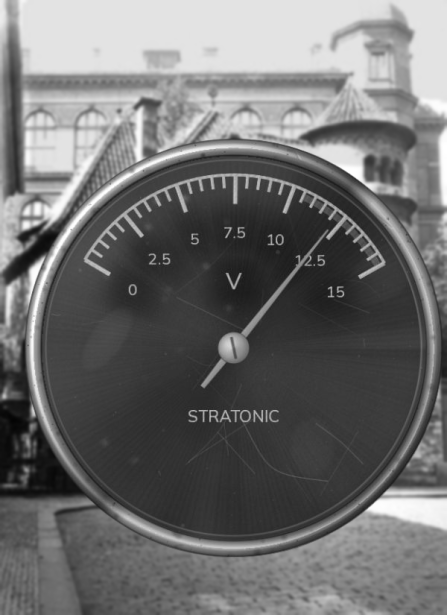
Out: 12.25 V
